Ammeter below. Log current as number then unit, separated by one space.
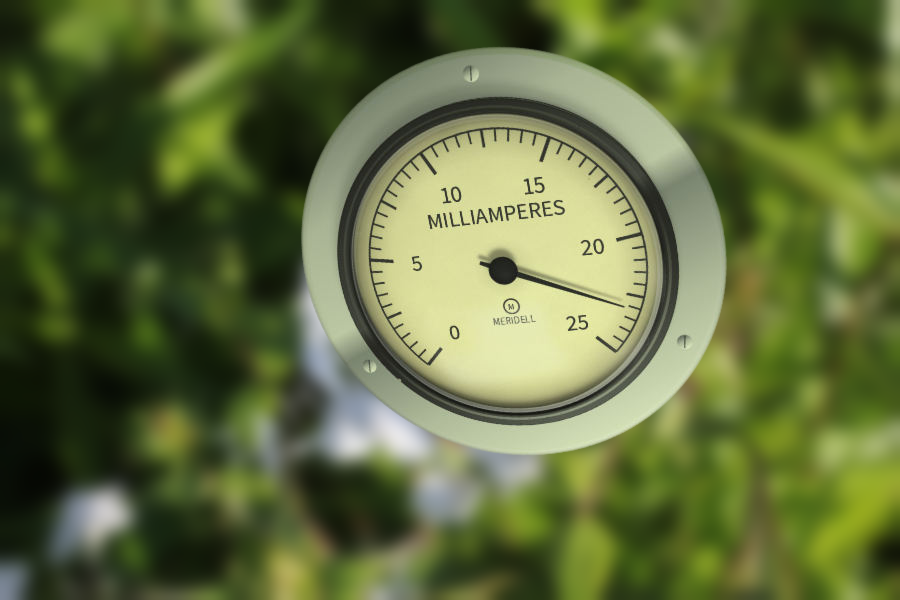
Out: 23 mA
